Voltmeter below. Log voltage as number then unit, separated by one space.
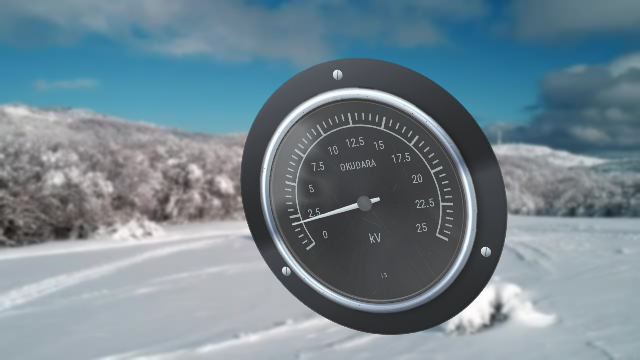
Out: 2 kV
